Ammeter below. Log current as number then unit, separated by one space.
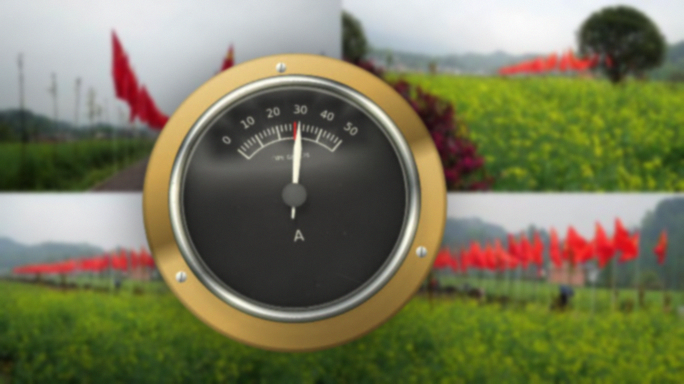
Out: 30 A
